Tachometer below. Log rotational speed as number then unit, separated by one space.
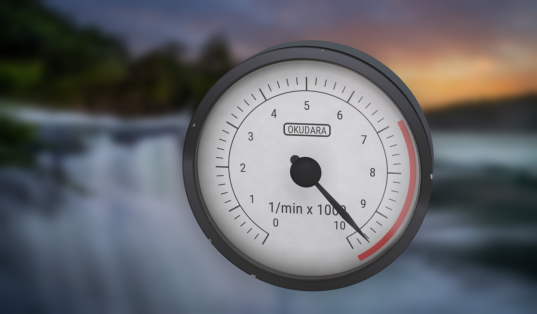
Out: 9600 rpm
